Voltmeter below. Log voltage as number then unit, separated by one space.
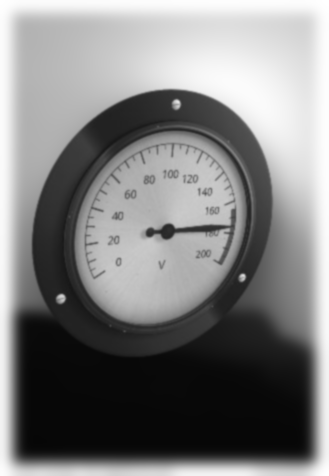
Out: 175 V
